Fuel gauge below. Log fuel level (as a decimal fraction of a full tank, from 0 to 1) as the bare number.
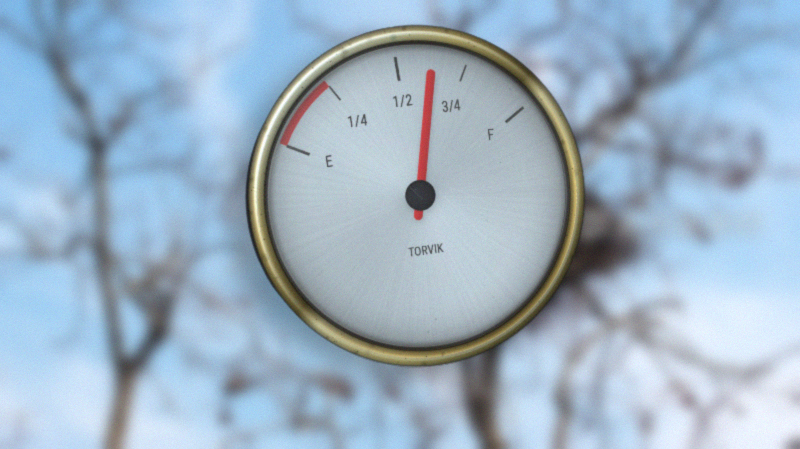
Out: 0.625
